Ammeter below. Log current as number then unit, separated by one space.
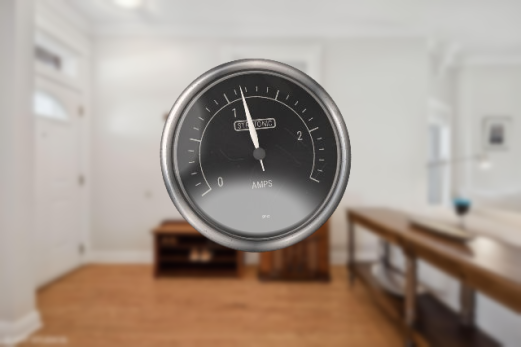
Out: 1.15 A
